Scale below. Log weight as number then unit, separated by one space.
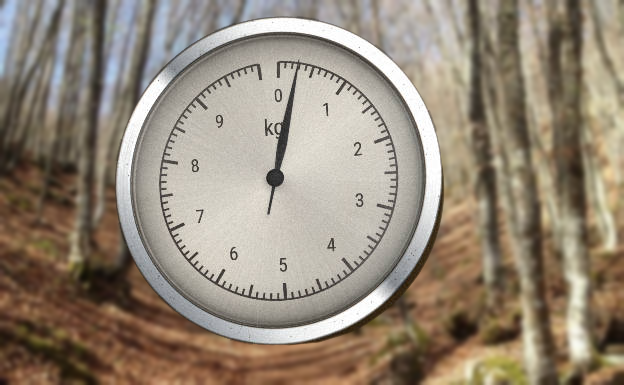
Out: 0.3 kg
